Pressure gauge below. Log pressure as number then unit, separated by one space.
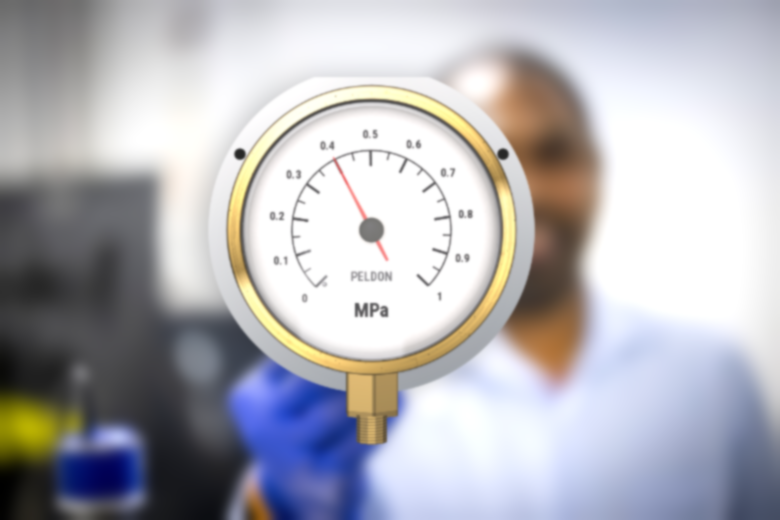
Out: 0.4 MPa
